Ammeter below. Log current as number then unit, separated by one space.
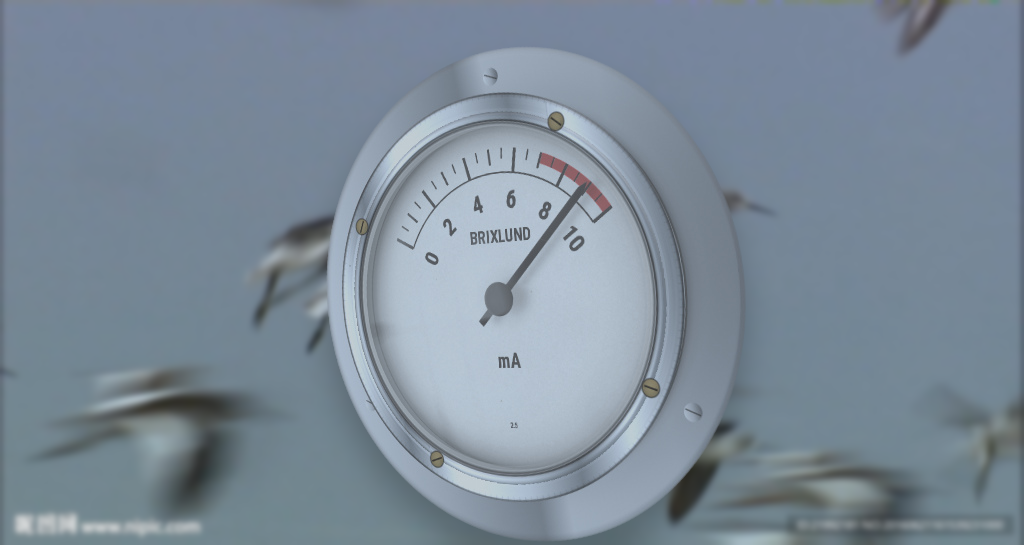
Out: 9 mA
